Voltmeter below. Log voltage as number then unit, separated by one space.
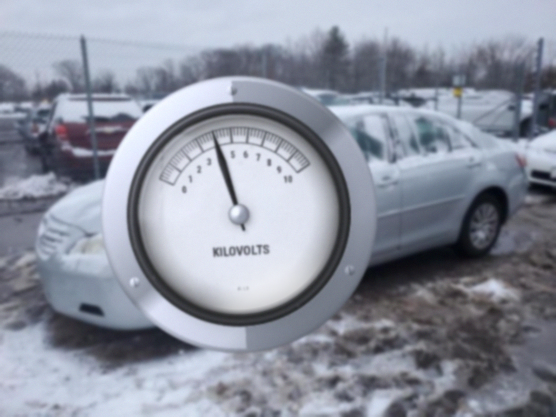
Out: 4 kV
